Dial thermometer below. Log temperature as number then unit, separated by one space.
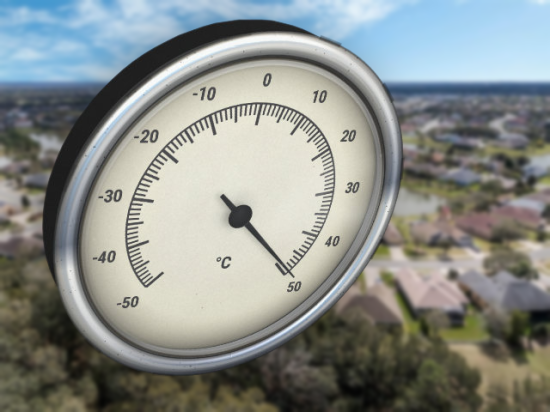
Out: 49 °C
